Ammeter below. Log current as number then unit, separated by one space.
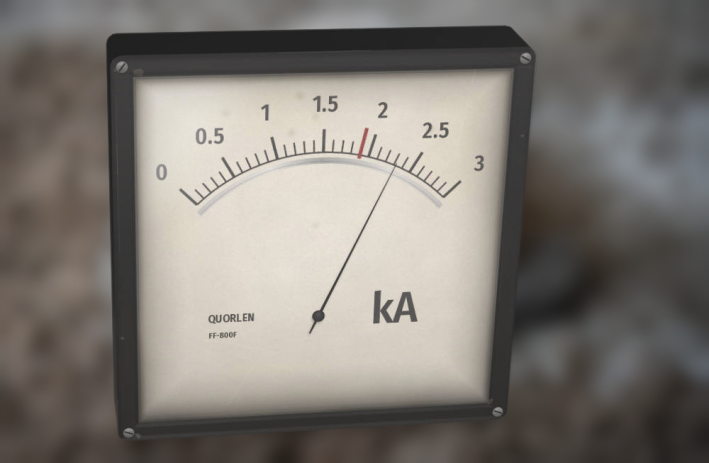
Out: 2.3 kA
